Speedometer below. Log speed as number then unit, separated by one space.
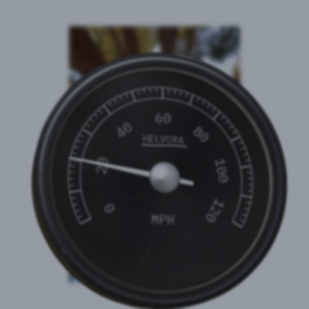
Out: 20 mph
